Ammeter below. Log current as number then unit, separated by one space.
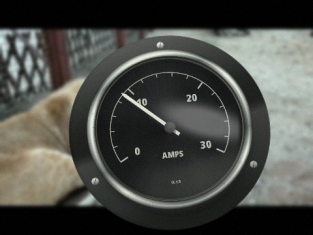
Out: 9 A
